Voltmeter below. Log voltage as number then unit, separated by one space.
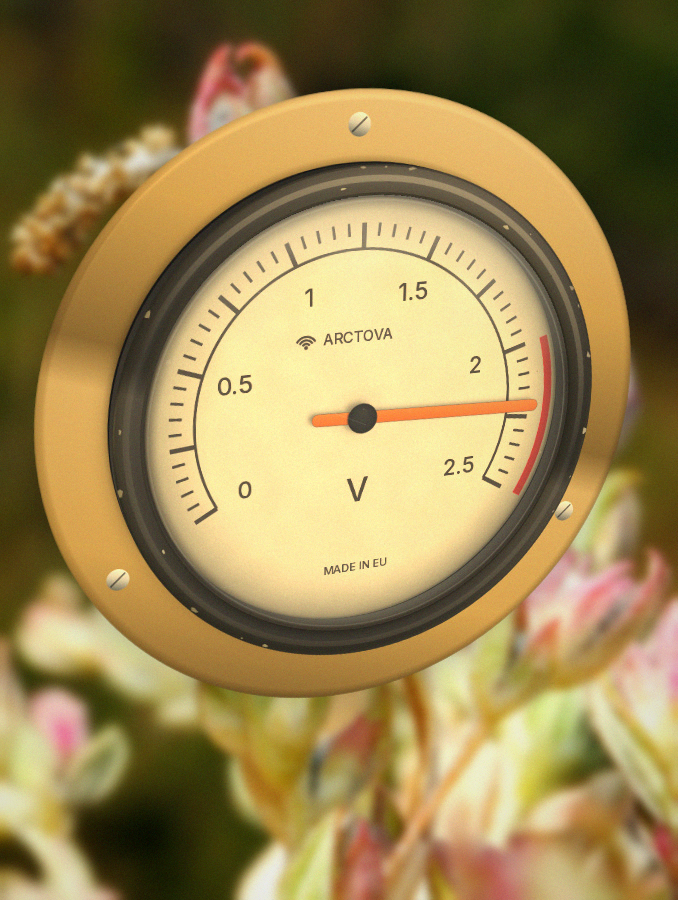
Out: 2.2 V
